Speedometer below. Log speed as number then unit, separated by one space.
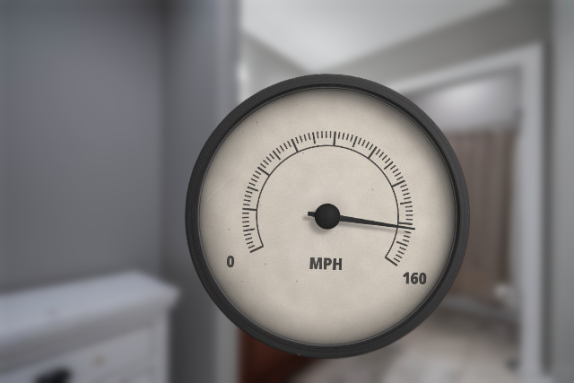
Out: 142 mph
